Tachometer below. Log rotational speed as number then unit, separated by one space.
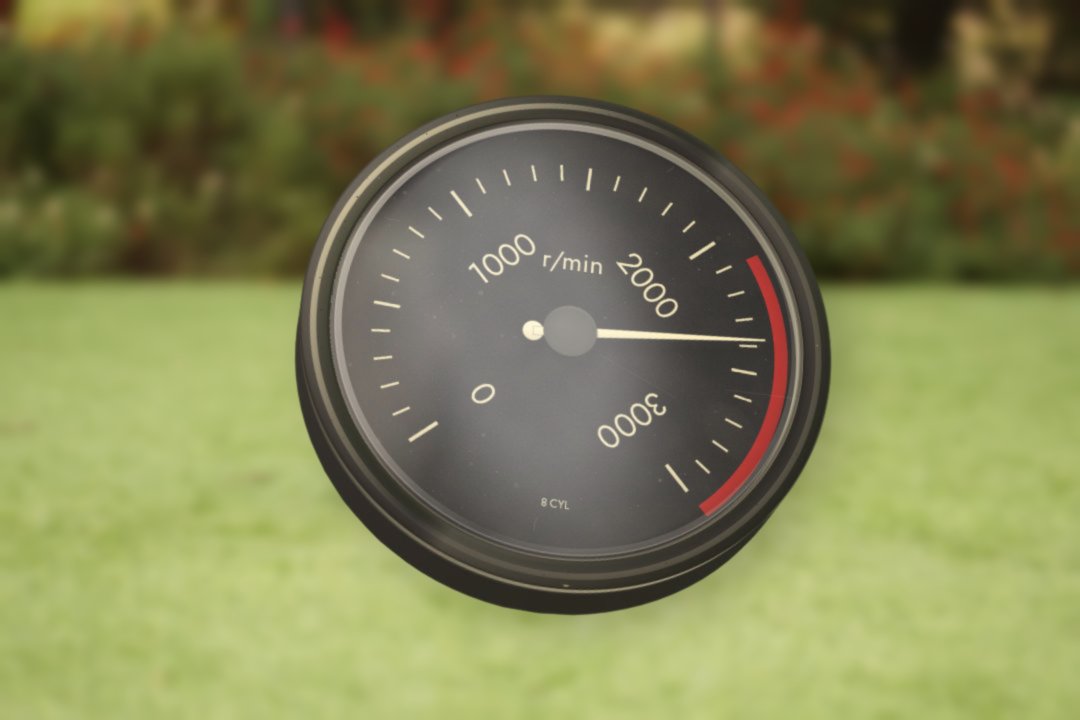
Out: 2400 rpm
